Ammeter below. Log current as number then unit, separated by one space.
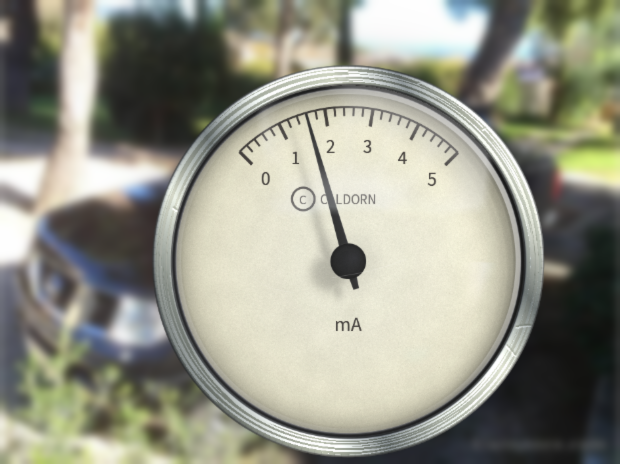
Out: 1.6 mA
